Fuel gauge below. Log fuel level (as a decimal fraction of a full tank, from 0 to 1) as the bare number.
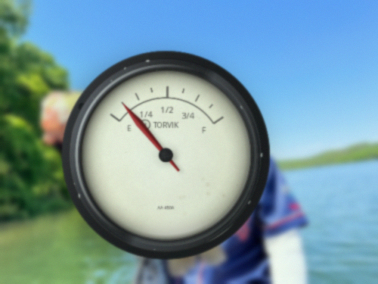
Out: 0.125
